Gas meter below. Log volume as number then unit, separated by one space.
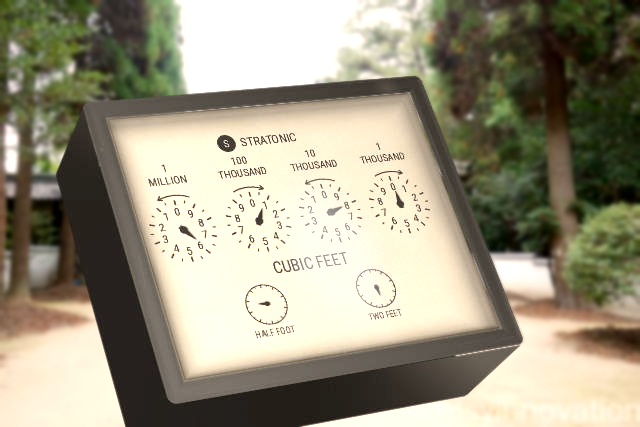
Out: 608000 ft³
